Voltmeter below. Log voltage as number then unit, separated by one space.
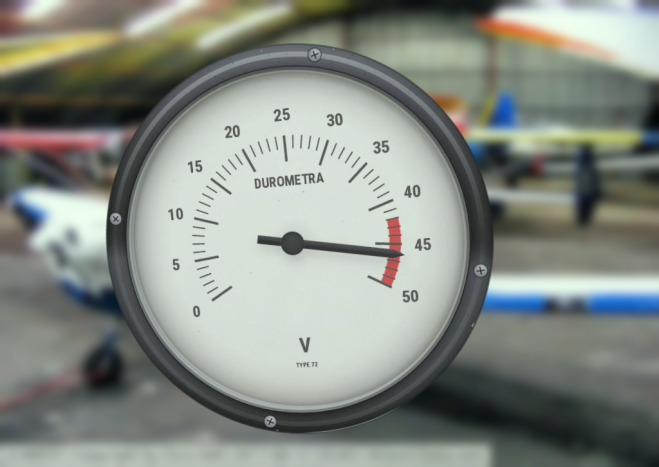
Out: 46 V
